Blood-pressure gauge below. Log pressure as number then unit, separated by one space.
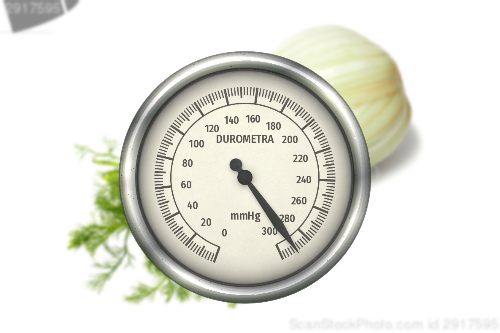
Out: 290 mmHg
